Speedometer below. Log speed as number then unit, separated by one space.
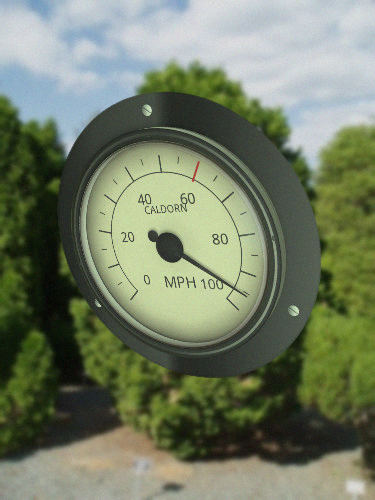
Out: 95 mph
